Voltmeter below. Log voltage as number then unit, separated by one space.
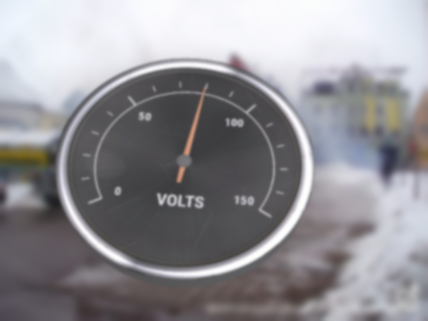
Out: 80 V
